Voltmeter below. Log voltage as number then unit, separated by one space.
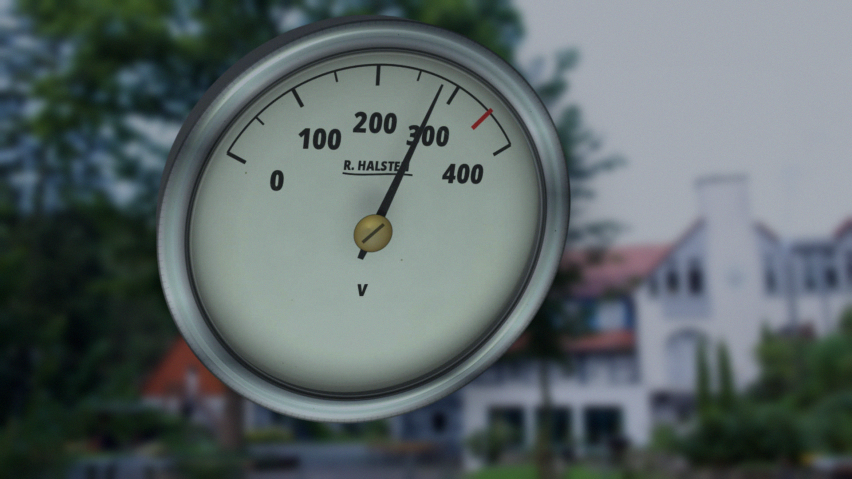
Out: 275 V
